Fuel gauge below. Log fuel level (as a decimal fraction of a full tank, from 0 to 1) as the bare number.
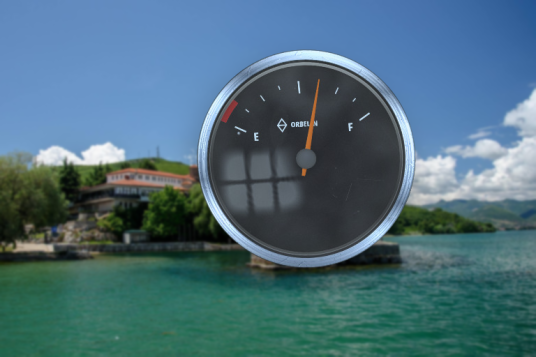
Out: 0.625
